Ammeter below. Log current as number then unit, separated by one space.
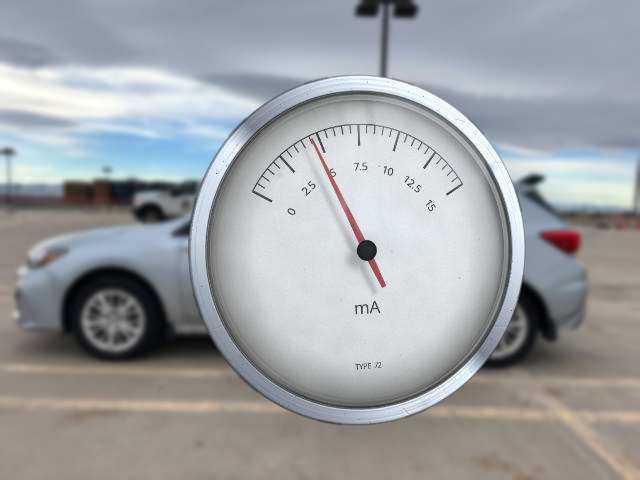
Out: 4.5 mA
